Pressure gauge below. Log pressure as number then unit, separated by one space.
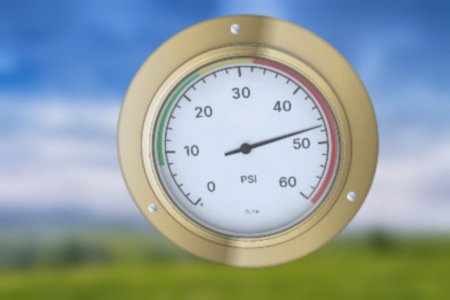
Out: 47 psi
